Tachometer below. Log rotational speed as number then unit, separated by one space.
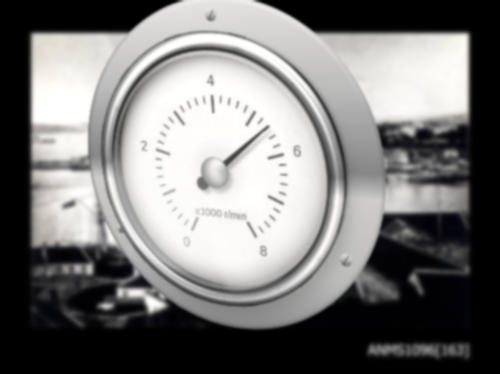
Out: 5400 rpm
